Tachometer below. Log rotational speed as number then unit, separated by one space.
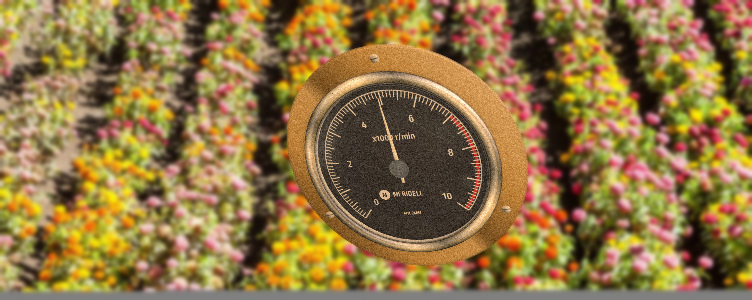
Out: 5000 rpm
